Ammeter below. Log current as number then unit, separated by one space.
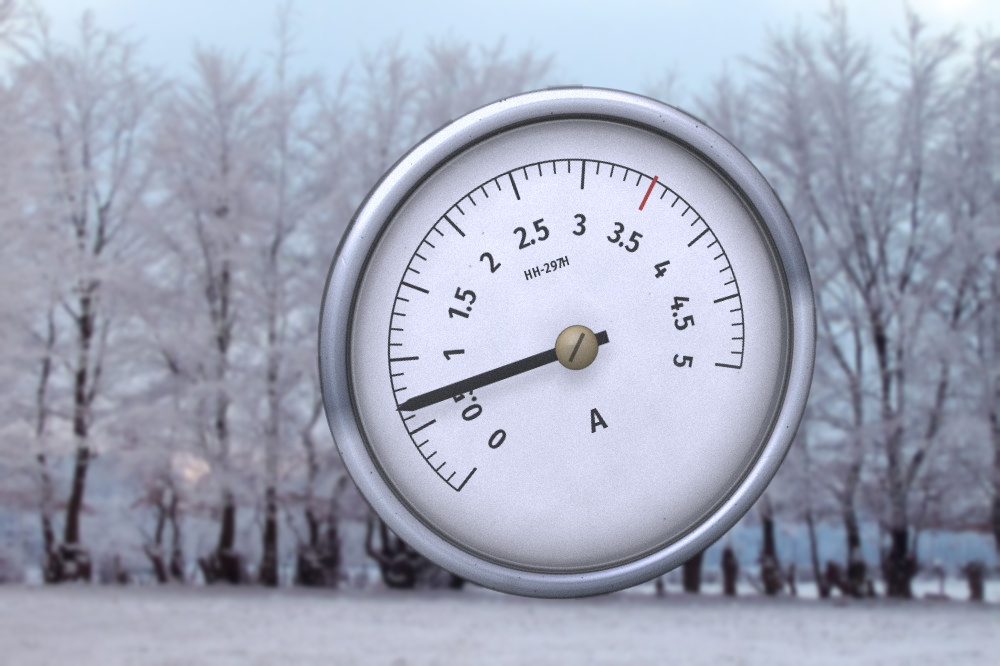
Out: 0.7 A
